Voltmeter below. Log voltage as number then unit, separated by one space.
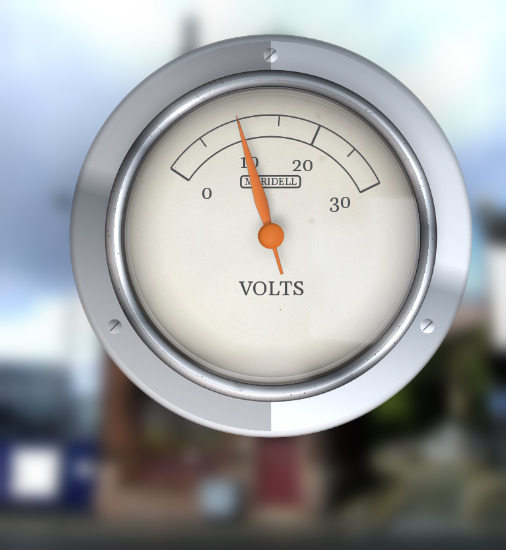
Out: 10 V
